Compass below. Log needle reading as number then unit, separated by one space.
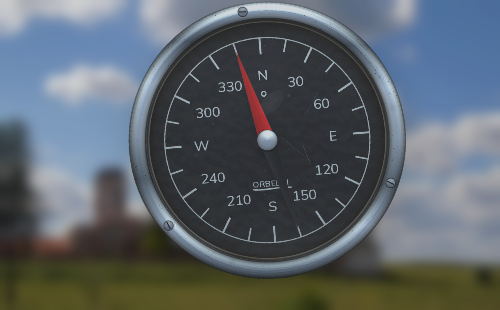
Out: 345 °
